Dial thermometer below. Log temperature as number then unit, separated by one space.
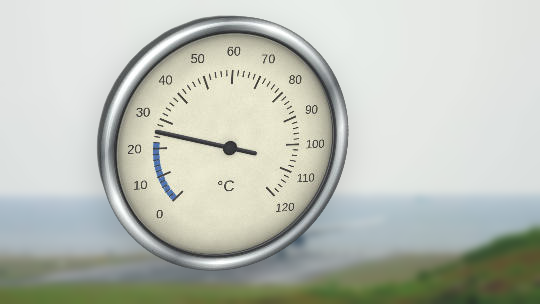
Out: 26 °C
